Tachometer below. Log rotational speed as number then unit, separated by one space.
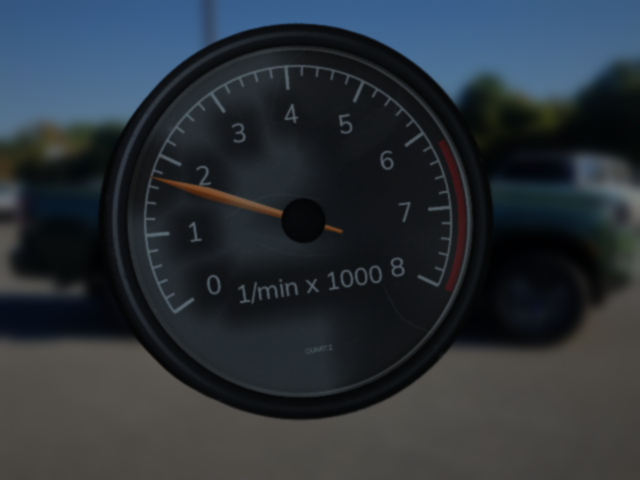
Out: 1700 rpm
